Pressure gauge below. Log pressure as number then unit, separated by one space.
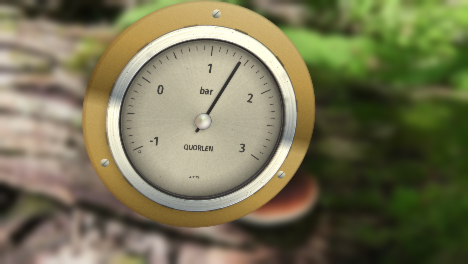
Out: 1.4 bar
